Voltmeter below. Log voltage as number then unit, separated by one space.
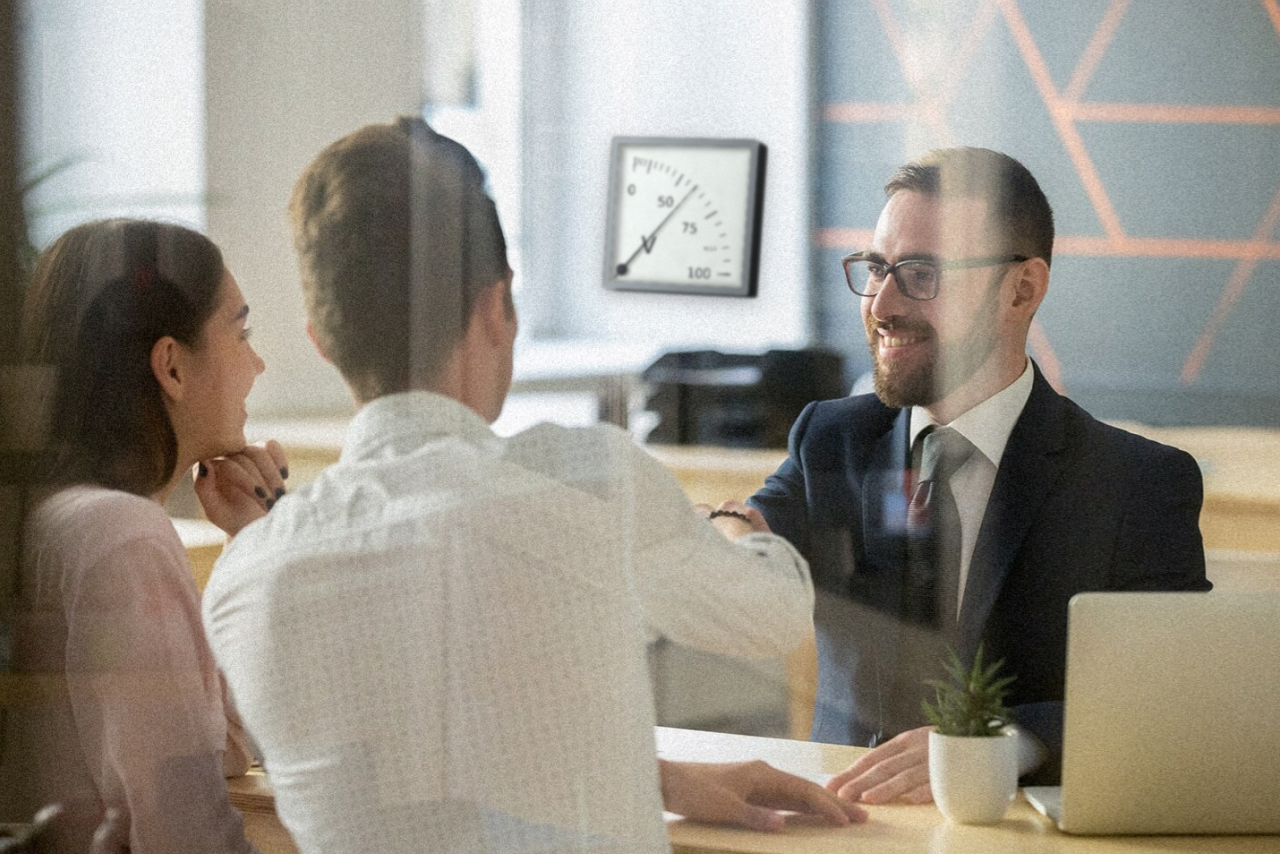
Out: 60 V
